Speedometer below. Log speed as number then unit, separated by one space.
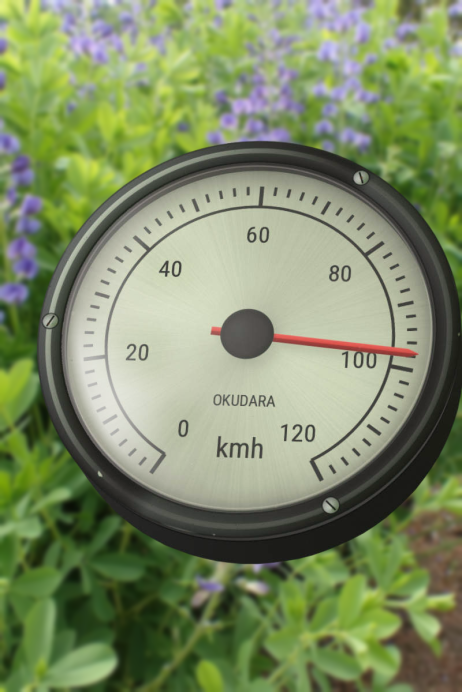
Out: 98 km/h
